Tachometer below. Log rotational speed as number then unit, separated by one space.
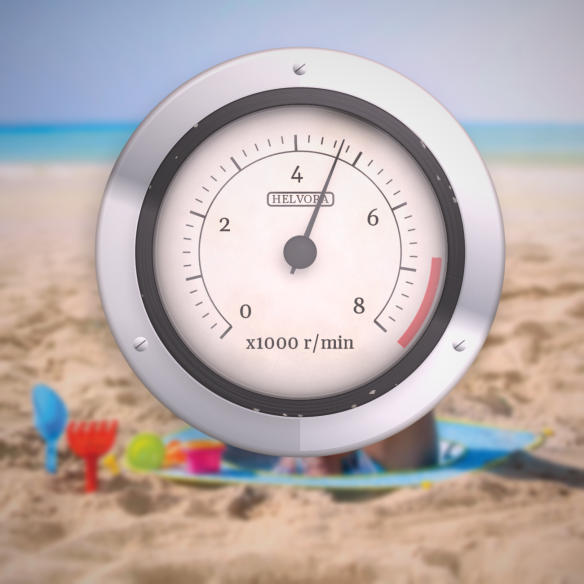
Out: 4700 rpm
